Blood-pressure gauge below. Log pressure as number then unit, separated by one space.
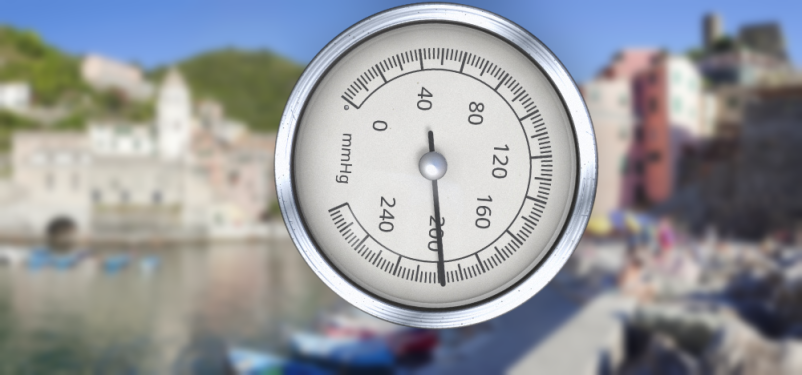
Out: 198 mmHg
